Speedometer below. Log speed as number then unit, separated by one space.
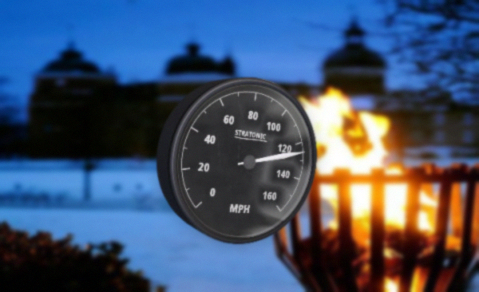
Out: 125 mph
